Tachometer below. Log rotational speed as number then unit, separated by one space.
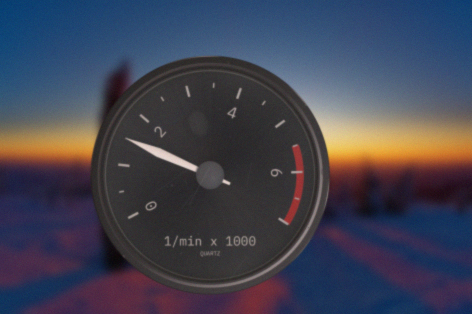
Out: 1500 rpm
